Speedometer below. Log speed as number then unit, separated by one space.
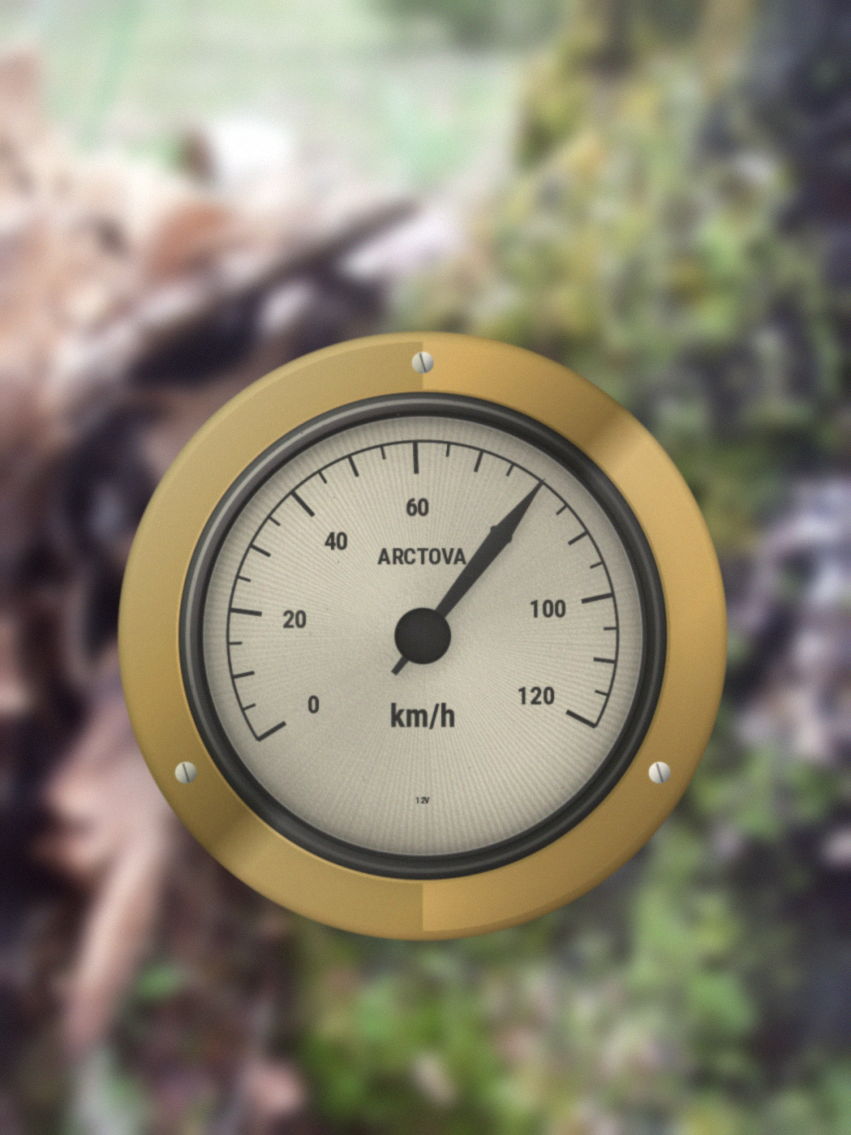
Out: 80 km/h
